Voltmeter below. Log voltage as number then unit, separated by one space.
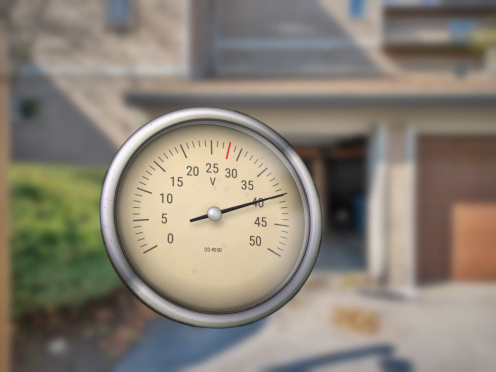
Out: 40 V
